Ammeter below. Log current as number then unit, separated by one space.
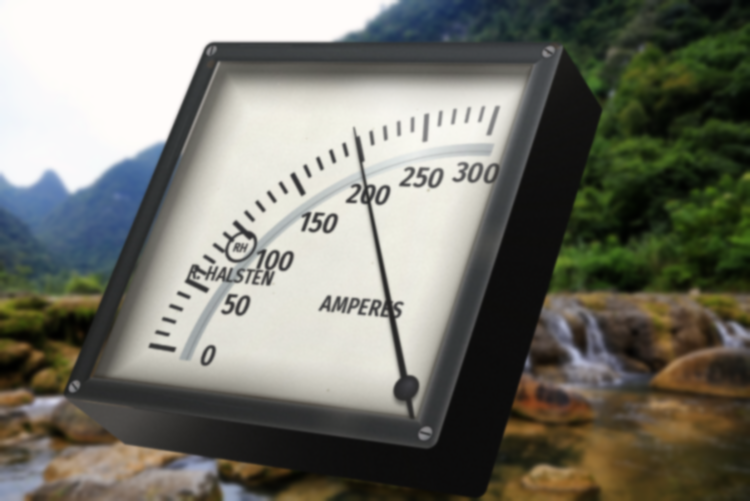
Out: 200 A
